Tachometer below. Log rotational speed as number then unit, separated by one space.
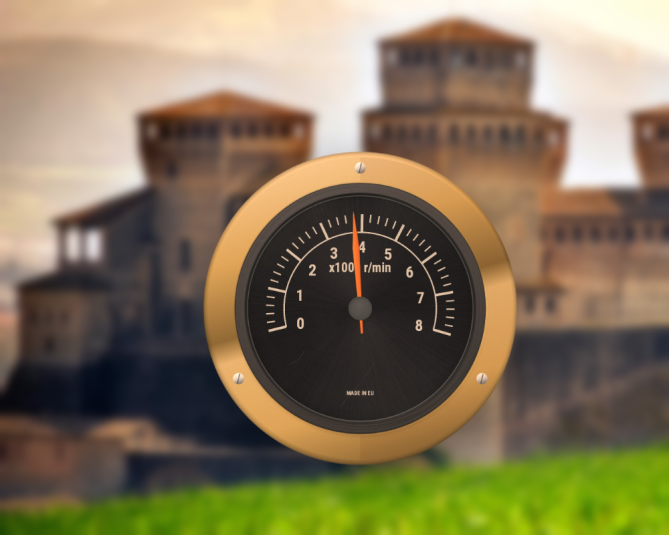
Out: 3800 rpm
